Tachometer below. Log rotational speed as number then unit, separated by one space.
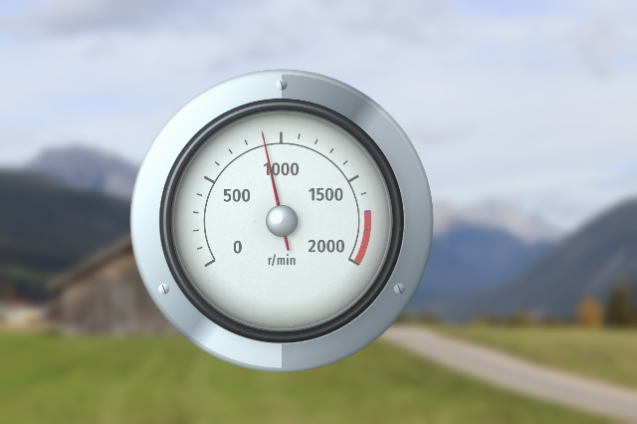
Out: 900 rpm
